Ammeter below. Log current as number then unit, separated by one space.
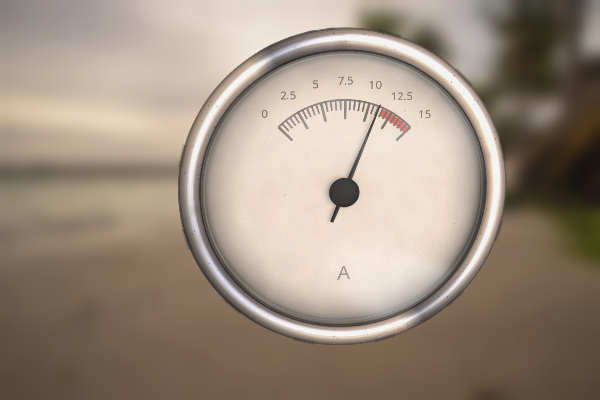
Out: 11 A
